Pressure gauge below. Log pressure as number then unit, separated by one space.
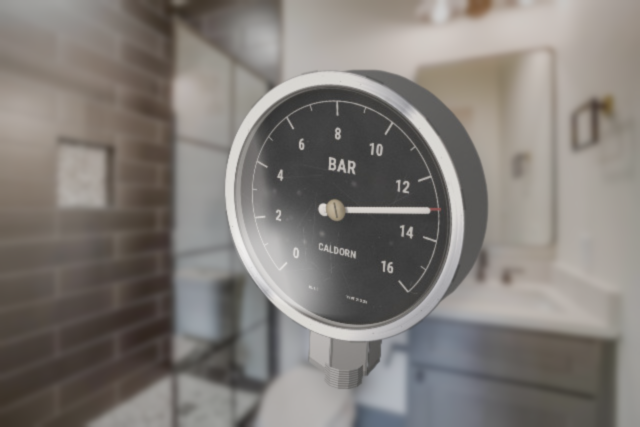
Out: 13 bar
